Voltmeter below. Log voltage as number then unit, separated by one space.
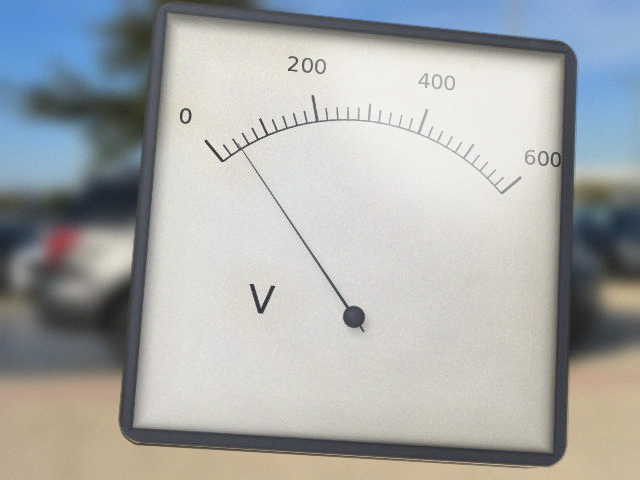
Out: 40 V
